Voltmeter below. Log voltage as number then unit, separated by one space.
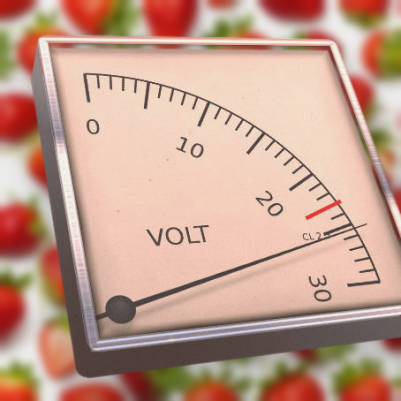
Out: 25.5 V
